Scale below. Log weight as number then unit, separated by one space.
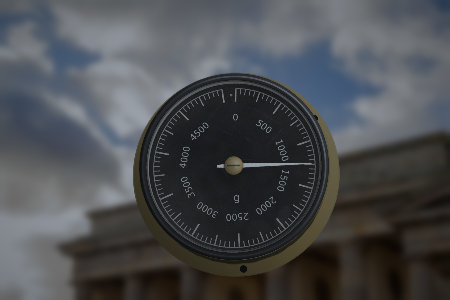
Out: 1250 g
